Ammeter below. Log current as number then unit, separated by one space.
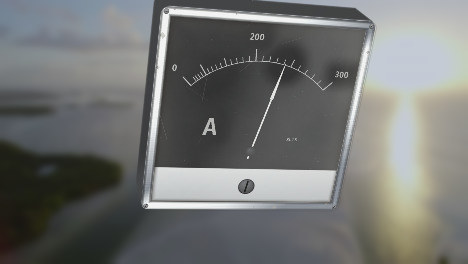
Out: 240 A
